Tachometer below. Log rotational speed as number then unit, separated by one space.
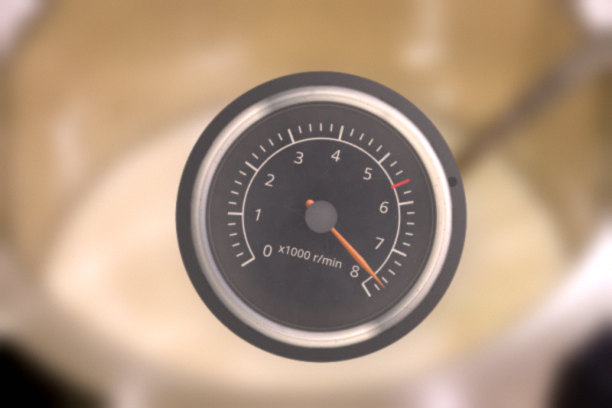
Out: 7700 rpm
